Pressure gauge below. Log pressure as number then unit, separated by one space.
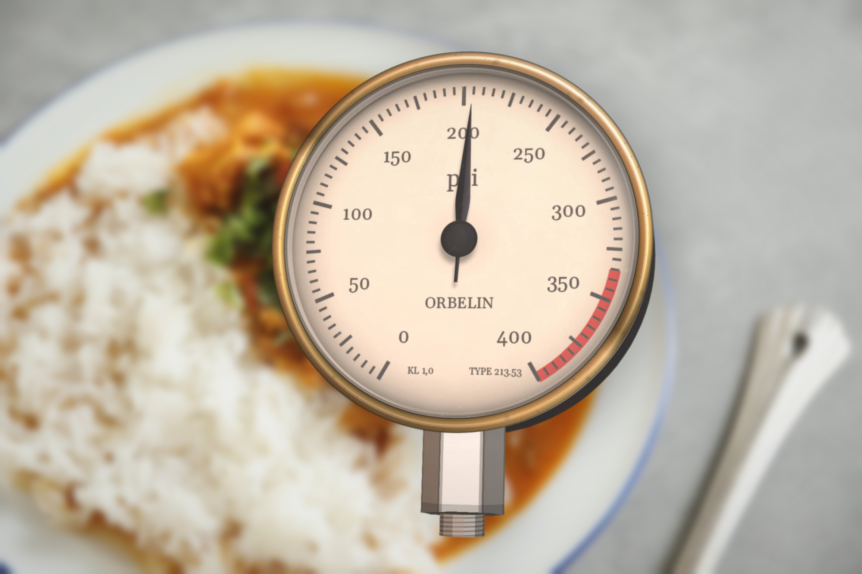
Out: 205 psi
